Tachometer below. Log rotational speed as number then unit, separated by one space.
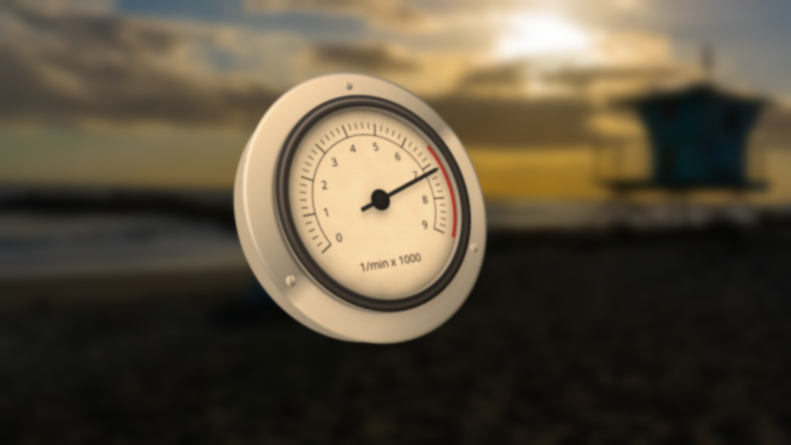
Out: 7200 rpm
